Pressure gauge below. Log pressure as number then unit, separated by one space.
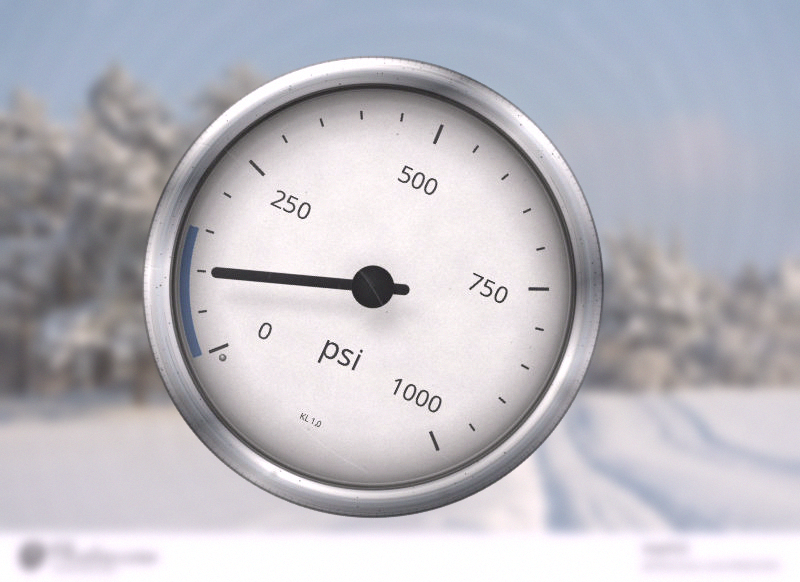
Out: 100 psi
